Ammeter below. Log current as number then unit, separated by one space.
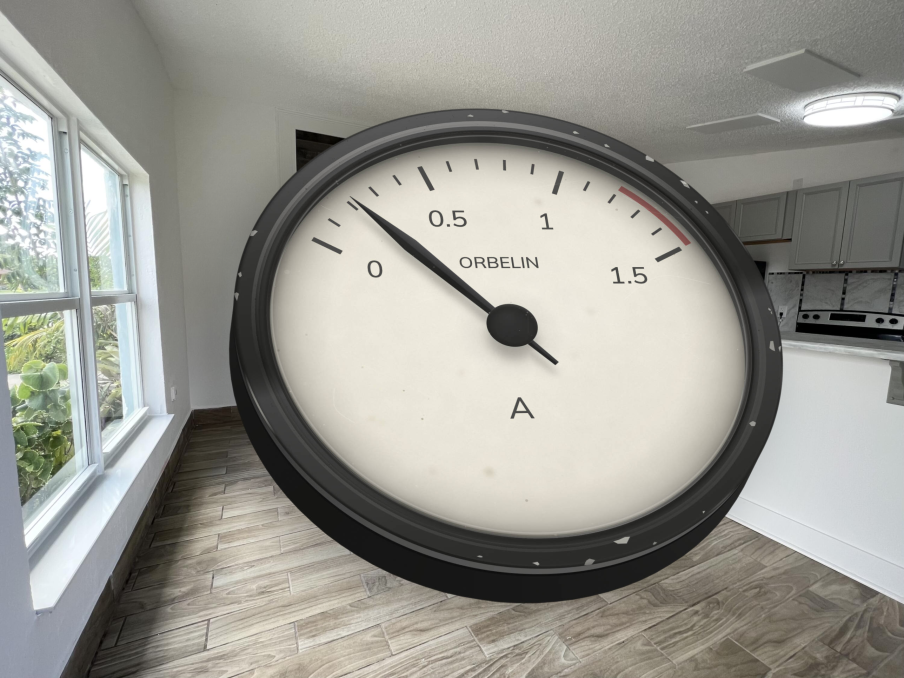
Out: 0.2 A
